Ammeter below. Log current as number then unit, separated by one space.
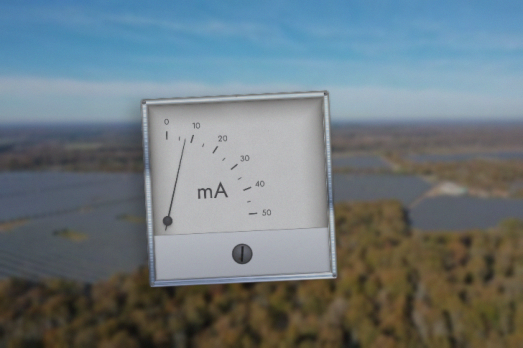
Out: 7.5 mA
